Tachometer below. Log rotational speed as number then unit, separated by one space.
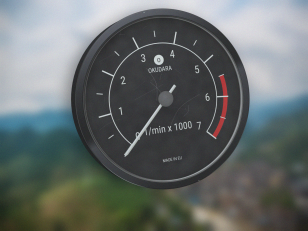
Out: 0 rpm
